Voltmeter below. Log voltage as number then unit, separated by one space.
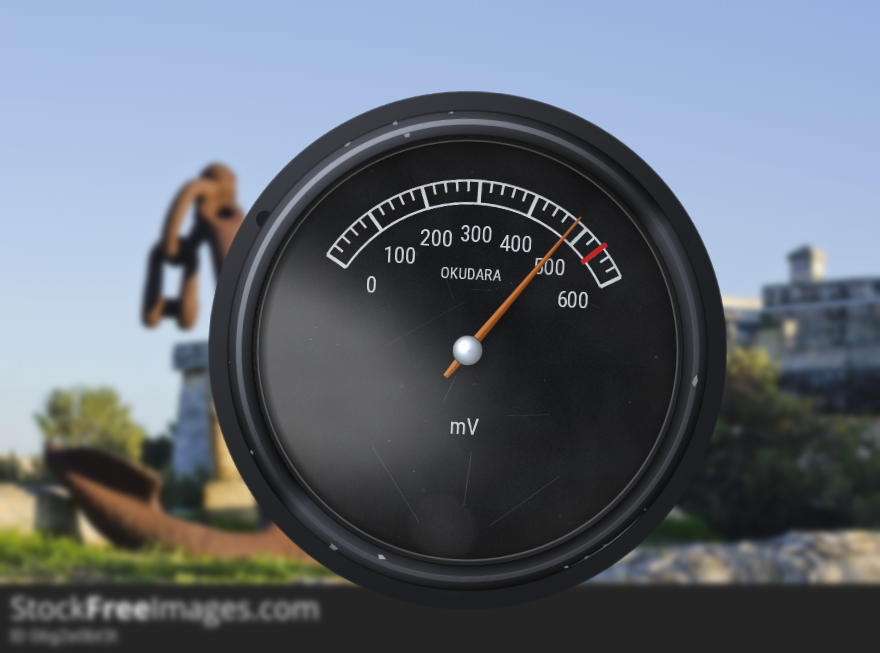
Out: 480 mV
